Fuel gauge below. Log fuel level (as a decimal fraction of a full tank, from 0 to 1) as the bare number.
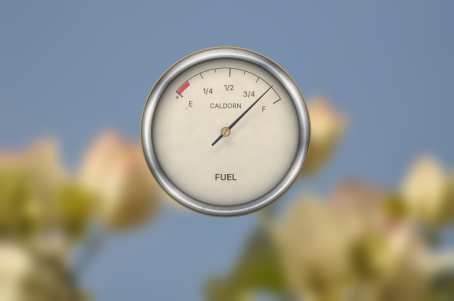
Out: 0.875
